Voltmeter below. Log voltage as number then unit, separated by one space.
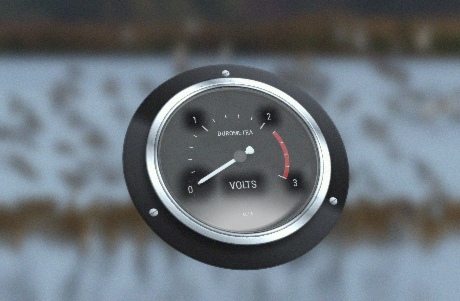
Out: 0 V
